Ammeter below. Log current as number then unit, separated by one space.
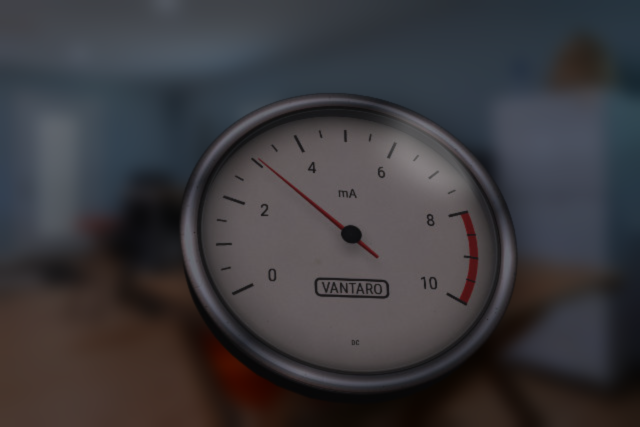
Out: 3 mA
